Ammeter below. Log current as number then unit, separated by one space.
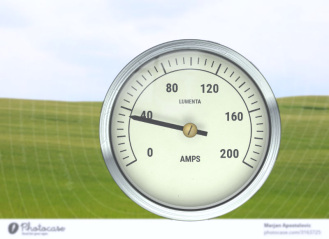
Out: 35 A
